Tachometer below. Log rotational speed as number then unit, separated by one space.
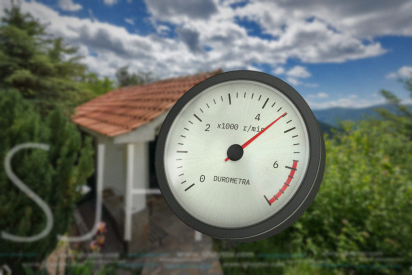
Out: 4600 rpm
